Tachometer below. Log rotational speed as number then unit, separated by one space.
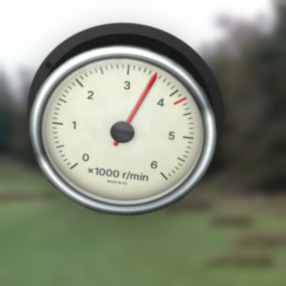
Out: 3500 rpm
